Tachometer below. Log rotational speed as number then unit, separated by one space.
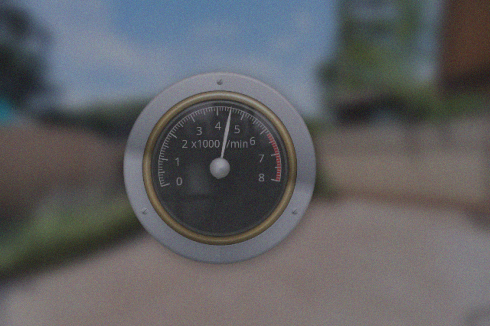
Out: 4500 rpm
